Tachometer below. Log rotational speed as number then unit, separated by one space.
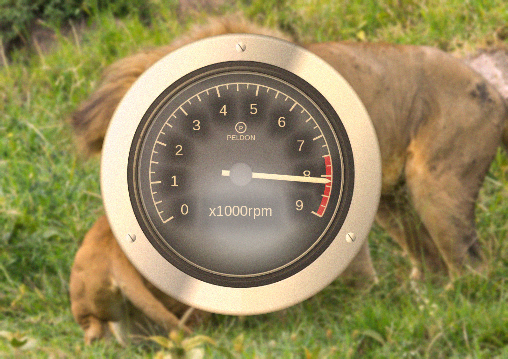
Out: 8125 rpm
